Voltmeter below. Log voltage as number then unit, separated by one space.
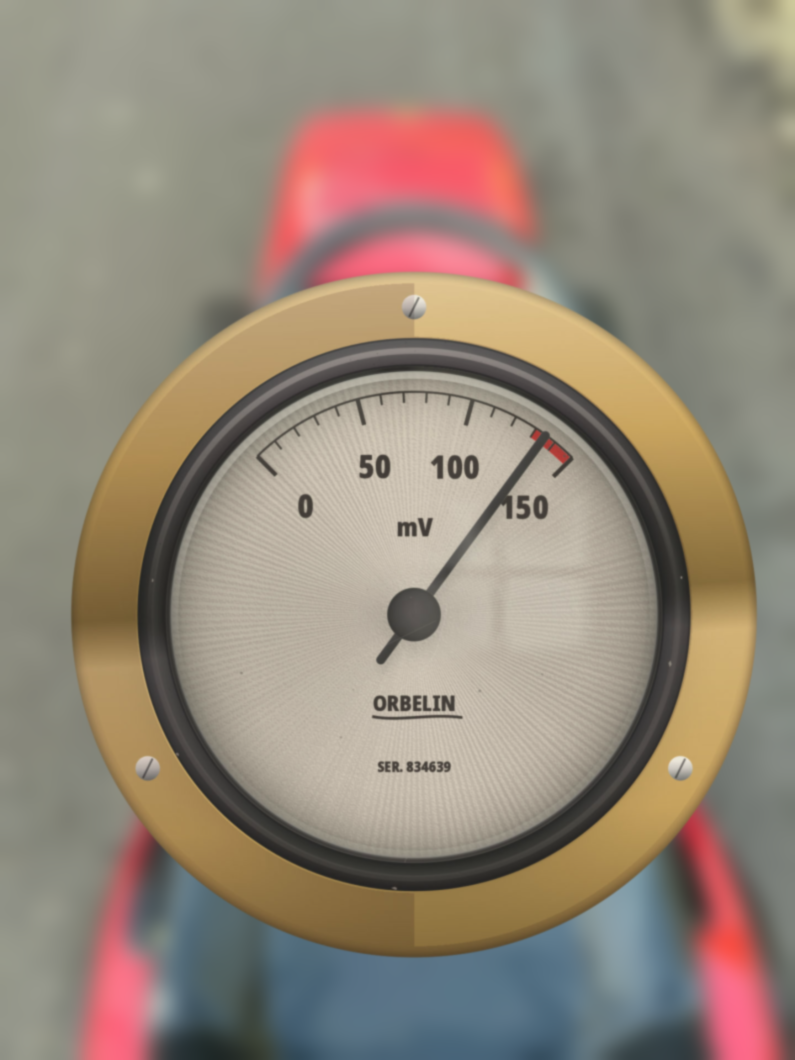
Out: 135 mV
